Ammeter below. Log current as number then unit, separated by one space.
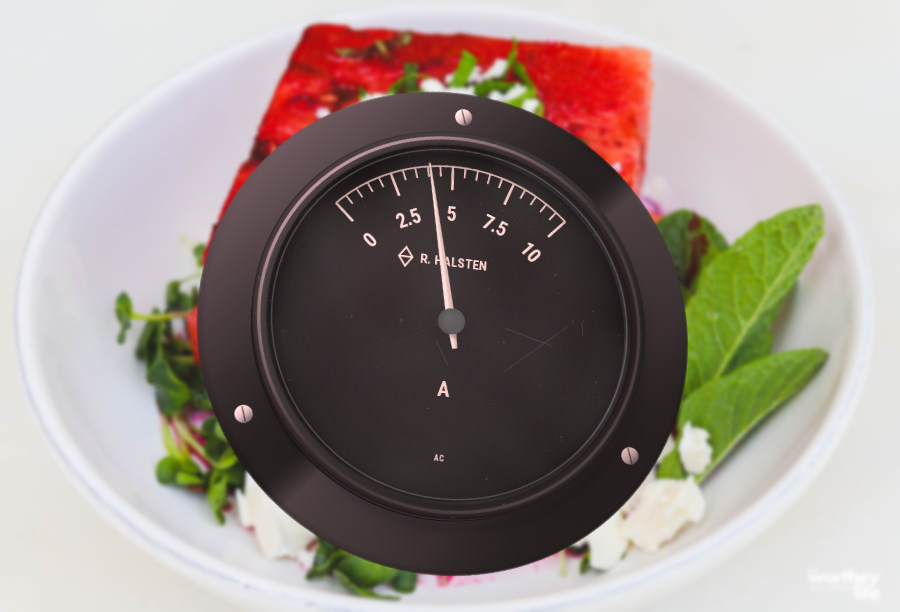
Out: 4 A
